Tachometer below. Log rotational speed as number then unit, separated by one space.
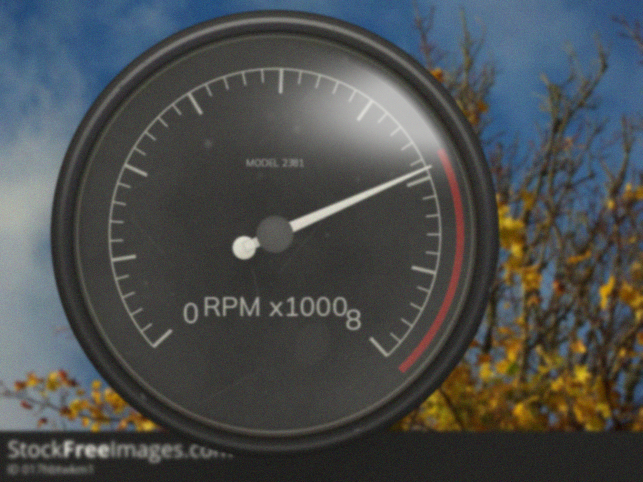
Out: 5900 rpm
